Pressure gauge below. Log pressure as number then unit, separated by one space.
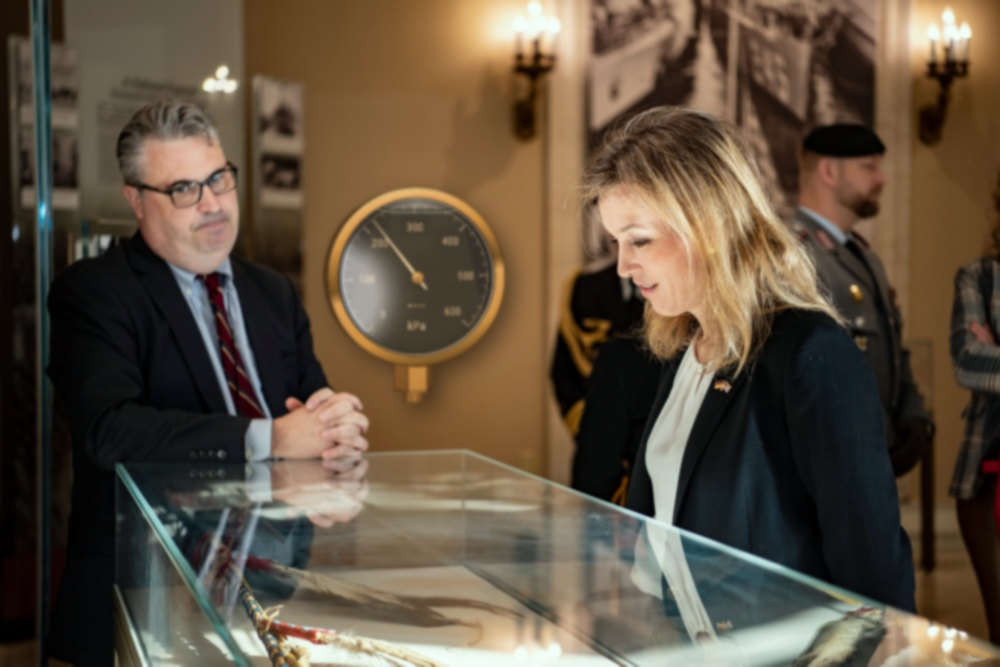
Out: 220 kPa
